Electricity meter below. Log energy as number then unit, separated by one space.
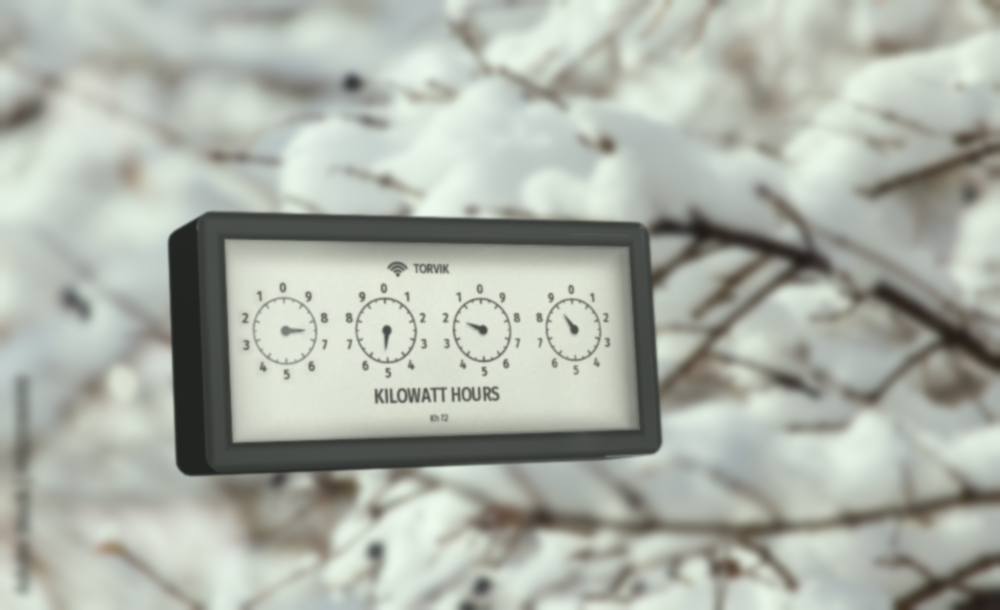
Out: 7519 kWh
